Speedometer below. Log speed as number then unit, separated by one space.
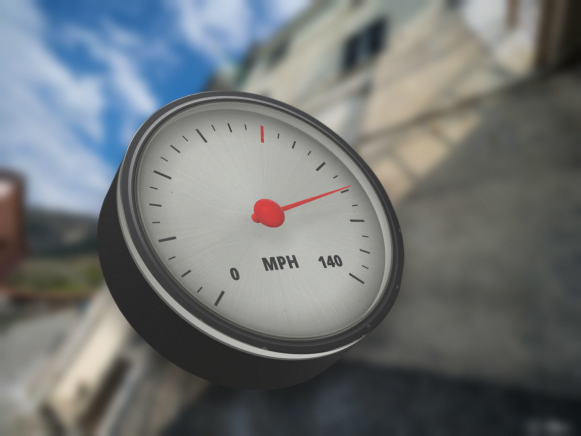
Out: 110 mph
